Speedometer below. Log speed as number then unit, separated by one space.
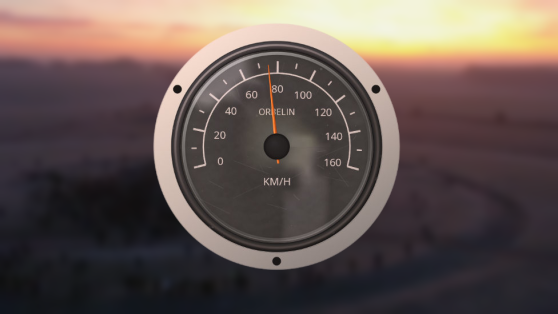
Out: 75 km/h
